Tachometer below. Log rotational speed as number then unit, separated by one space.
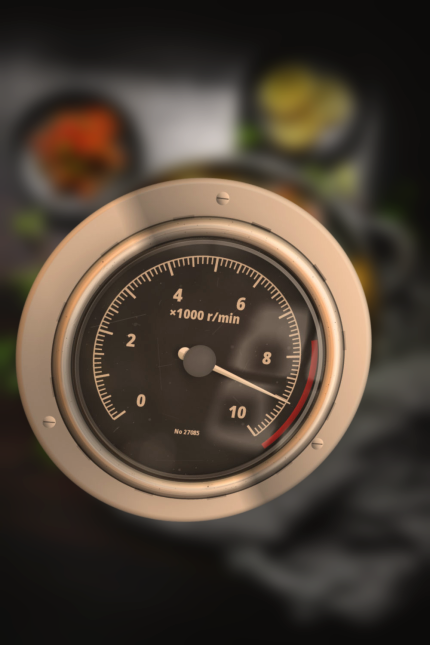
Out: 9000 rpm
